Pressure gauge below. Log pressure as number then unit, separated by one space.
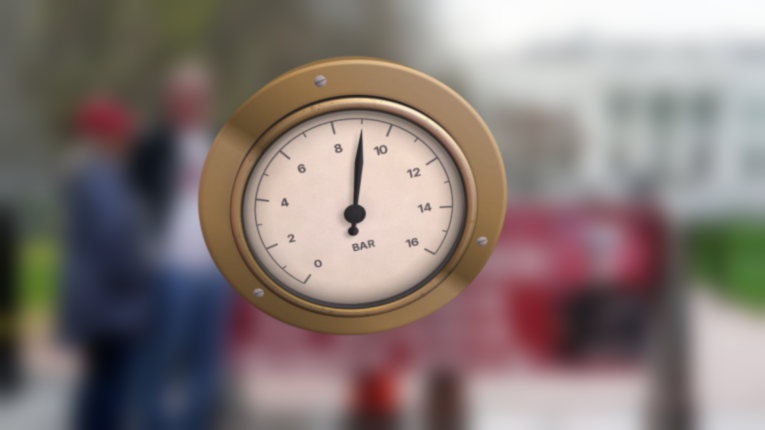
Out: 9 bar
